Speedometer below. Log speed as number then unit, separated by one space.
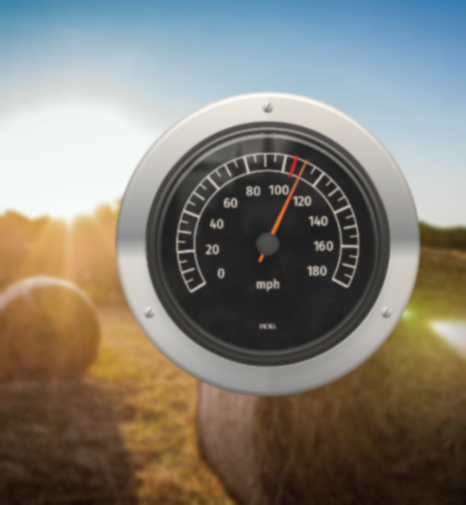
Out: 110 mph
